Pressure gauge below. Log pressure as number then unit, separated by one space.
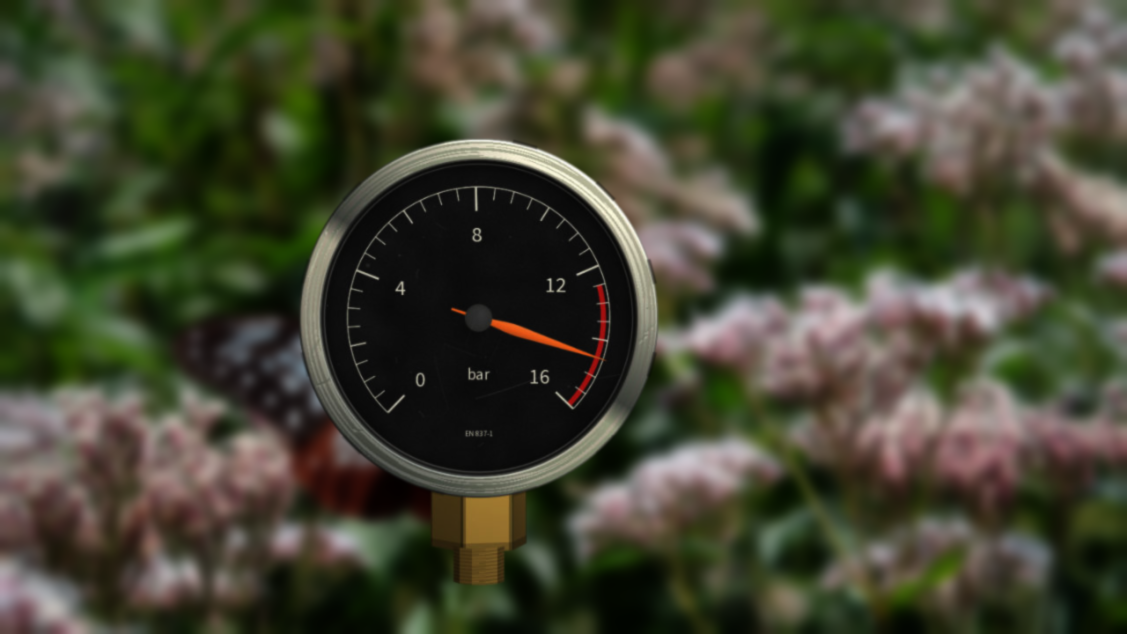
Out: 14.5 bar
